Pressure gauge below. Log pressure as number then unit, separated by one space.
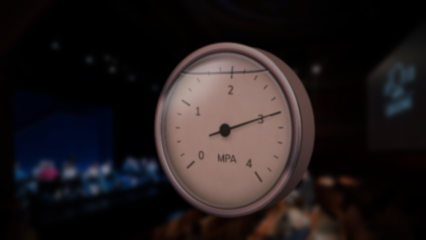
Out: 3 MPa
